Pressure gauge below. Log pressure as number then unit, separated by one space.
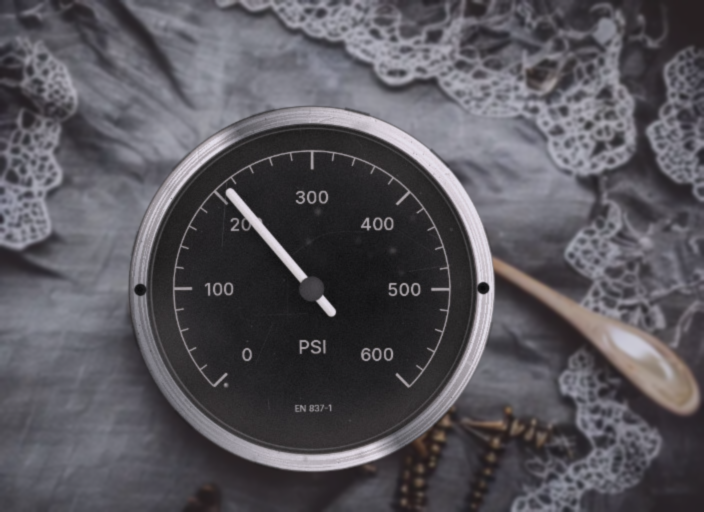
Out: 210 psi
